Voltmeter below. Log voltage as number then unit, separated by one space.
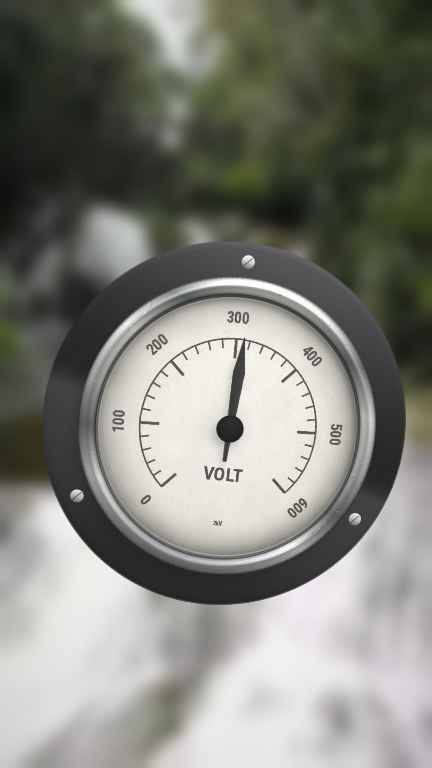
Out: 310 V
